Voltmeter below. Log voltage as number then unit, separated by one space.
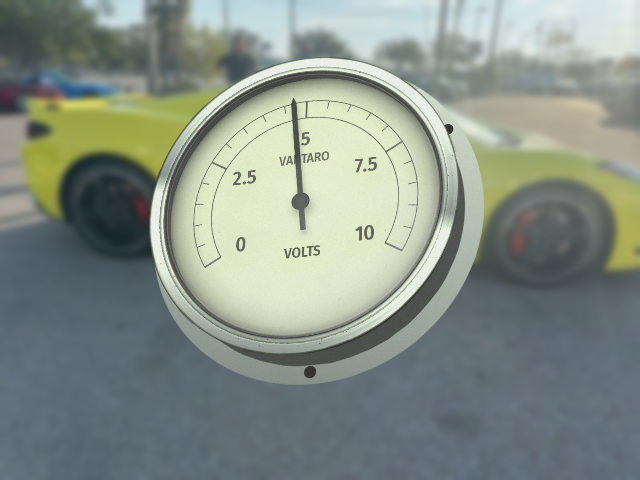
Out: 4.75 V
